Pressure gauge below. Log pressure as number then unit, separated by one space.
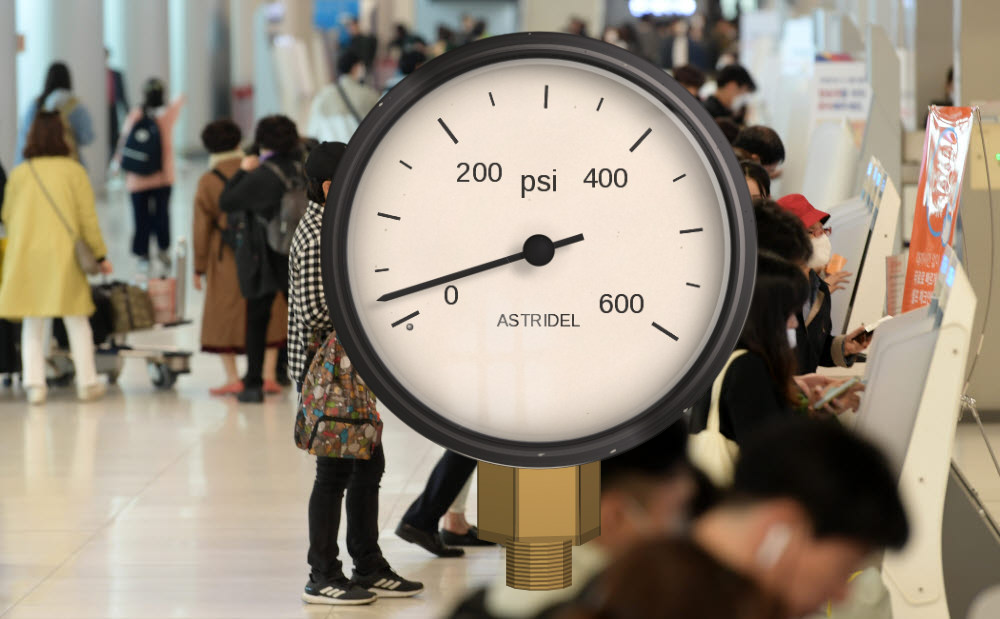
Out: 25 psi
